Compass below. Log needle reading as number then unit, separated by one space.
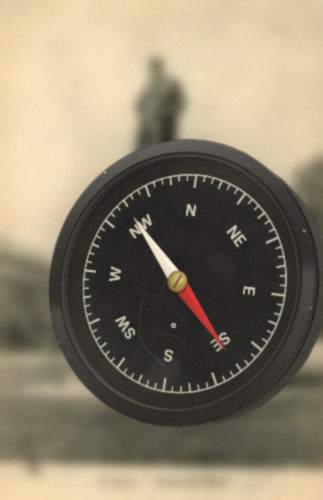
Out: 135 °
